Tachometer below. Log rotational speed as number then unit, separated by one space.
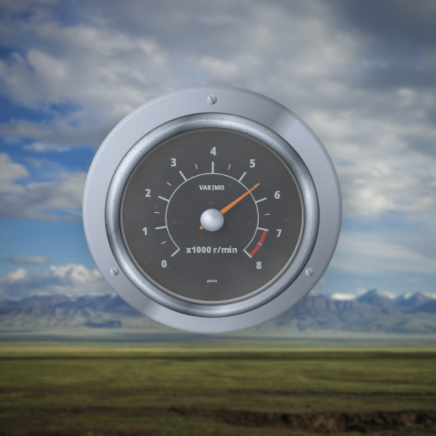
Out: 5500 rpm
